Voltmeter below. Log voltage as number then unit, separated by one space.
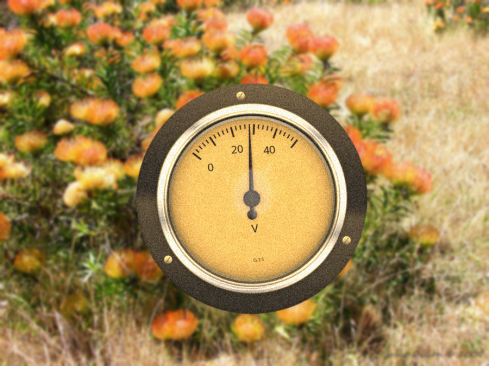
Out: 28 V
